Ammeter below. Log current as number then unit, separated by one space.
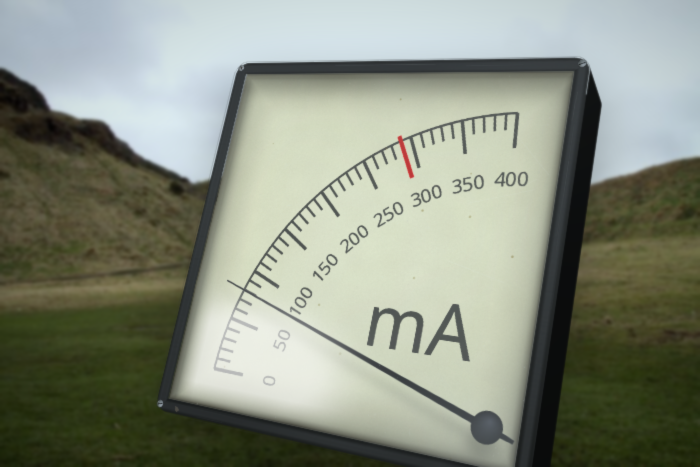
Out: 80 mA
